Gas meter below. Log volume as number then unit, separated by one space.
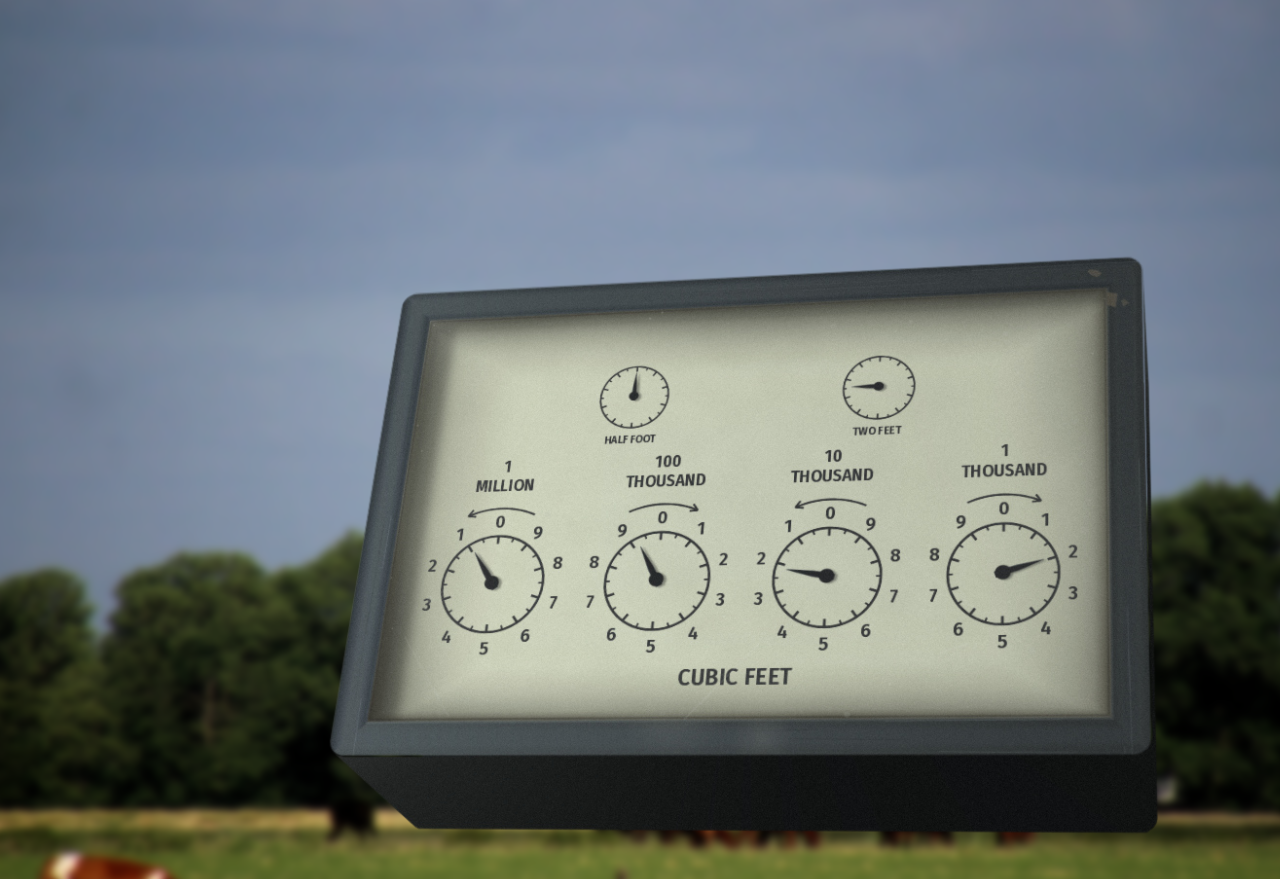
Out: 92200 ft³
